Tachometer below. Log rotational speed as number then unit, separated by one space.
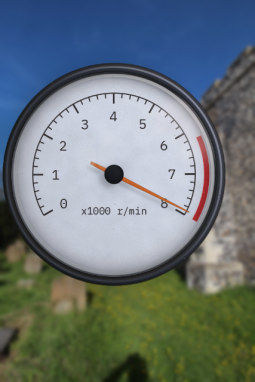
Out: 7900 rpm
